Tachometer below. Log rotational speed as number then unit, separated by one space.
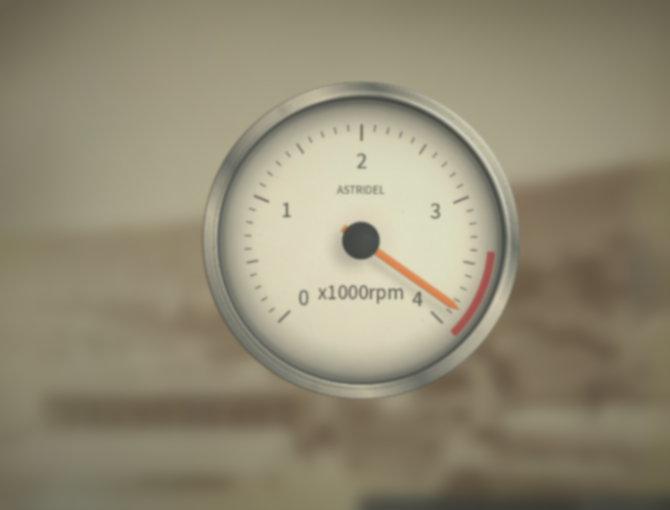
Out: 3850 rpm
